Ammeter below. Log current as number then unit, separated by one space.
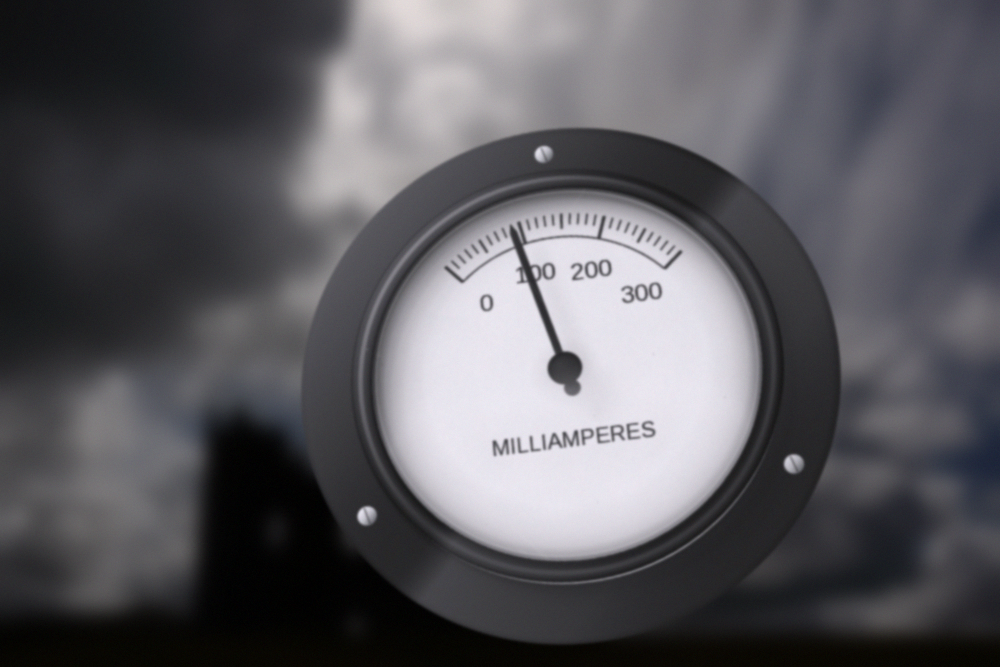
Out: 90 mA
